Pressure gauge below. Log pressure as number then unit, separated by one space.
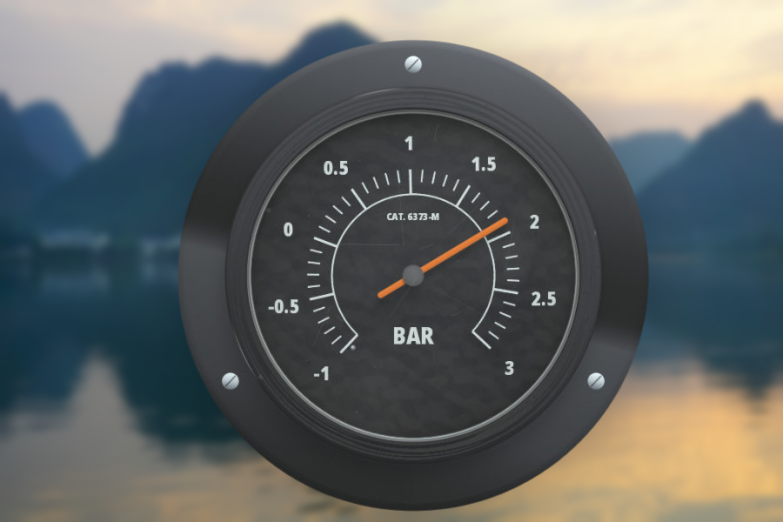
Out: 1.9 bar
